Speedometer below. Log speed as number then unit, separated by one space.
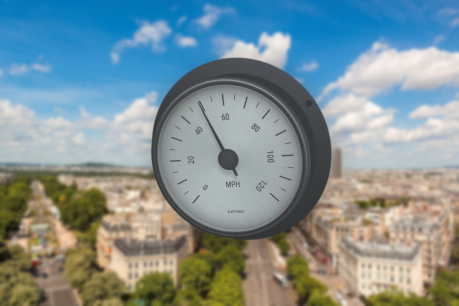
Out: 50 mph
